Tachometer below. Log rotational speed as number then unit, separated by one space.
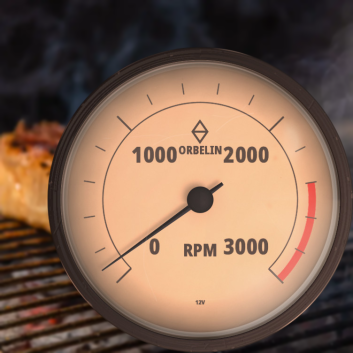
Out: 100 rpm
